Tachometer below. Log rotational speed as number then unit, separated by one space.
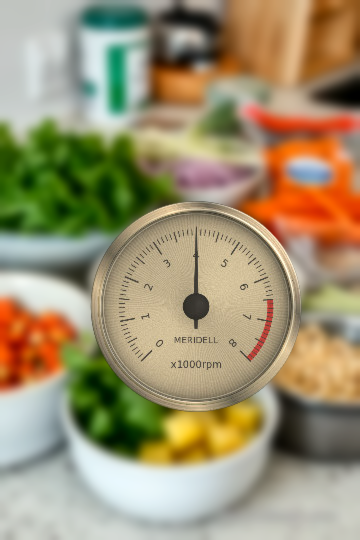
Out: 4000 rpm
